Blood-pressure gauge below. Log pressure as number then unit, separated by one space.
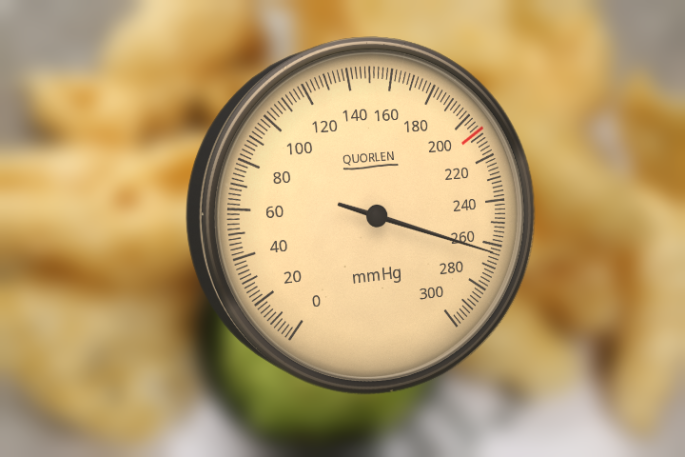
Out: 264 mmHg
